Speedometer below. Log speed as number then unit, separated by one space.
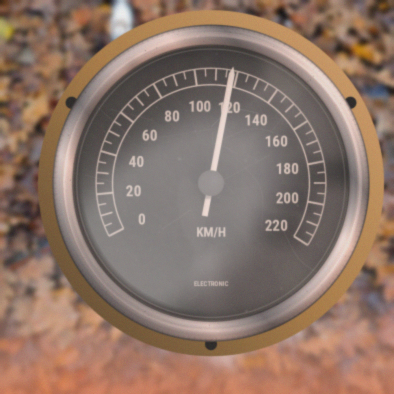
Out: 117.5 km/h
